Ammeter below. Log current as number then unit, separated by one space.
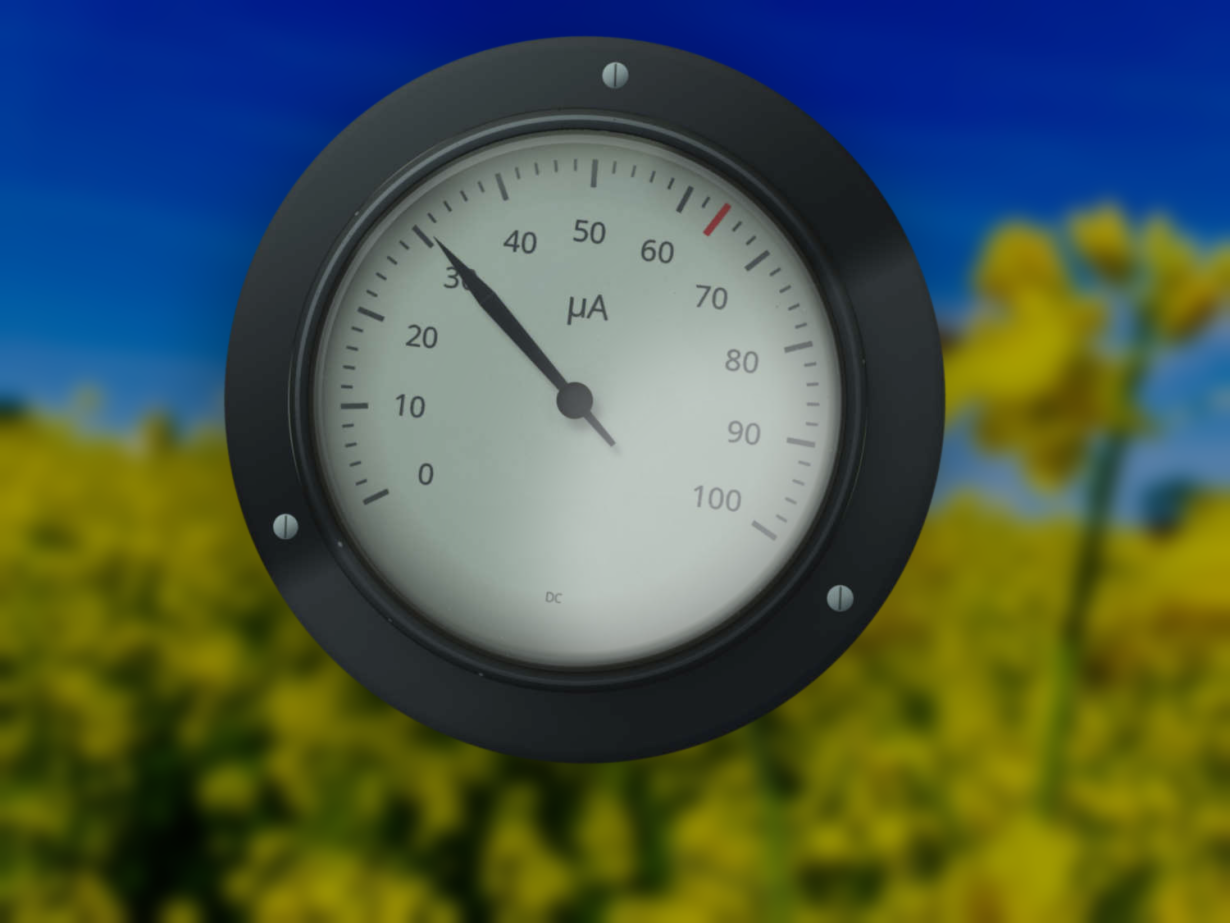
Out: 31 µA
